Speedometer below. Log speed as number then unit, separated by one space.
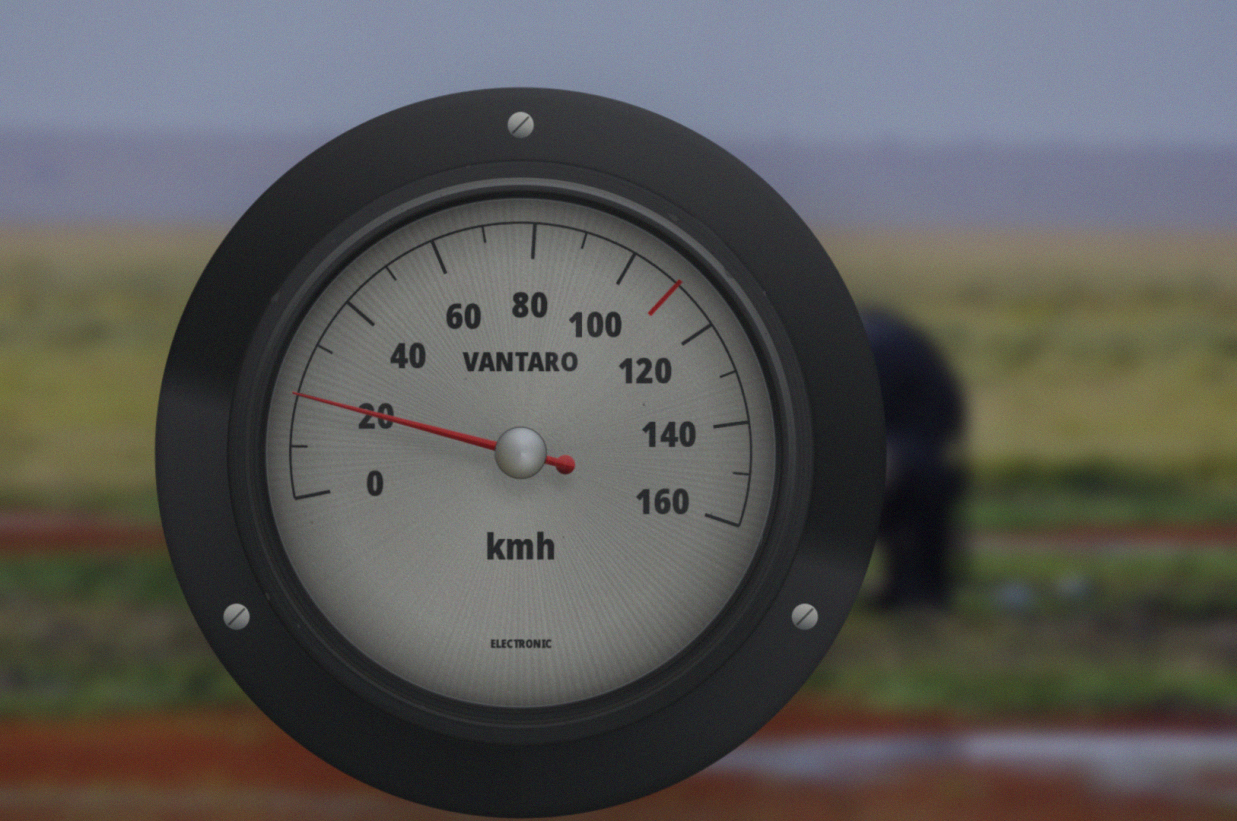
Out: 20 km/h
